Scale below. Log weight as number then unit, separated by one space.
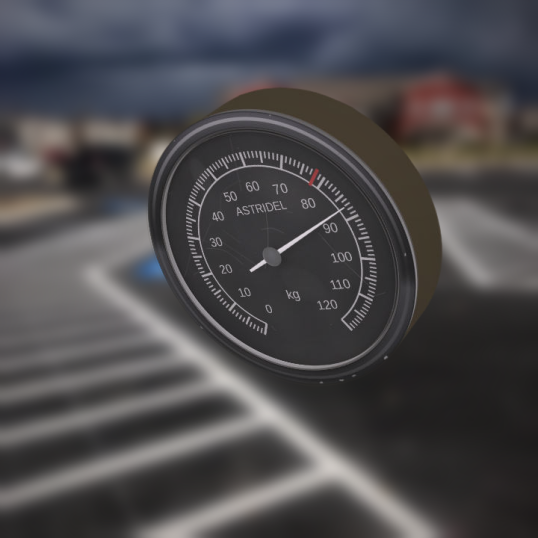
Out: 87 kg
